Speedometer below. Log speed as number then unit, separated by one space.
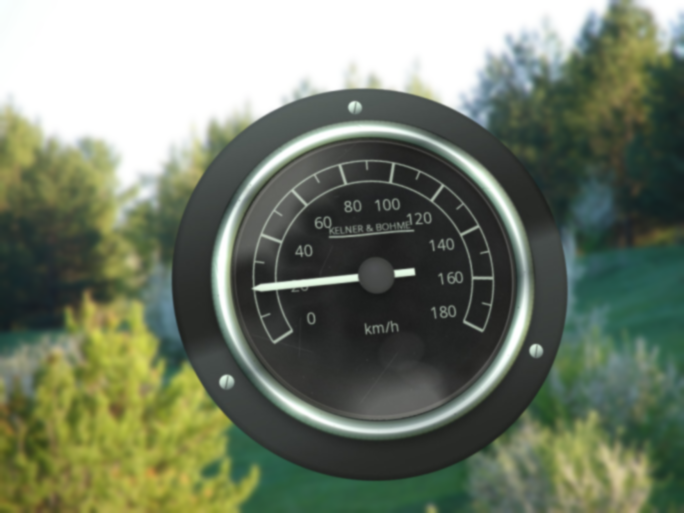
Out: 20 km/h
